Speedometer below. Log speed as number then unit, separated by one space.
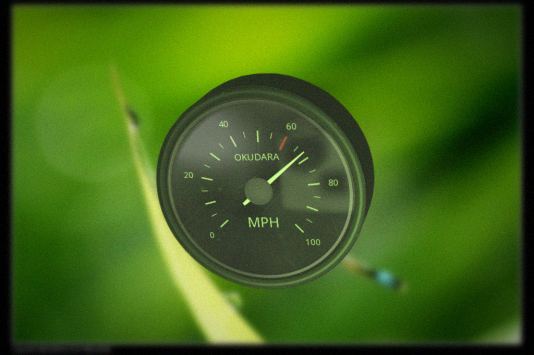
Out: 67.5 mph
